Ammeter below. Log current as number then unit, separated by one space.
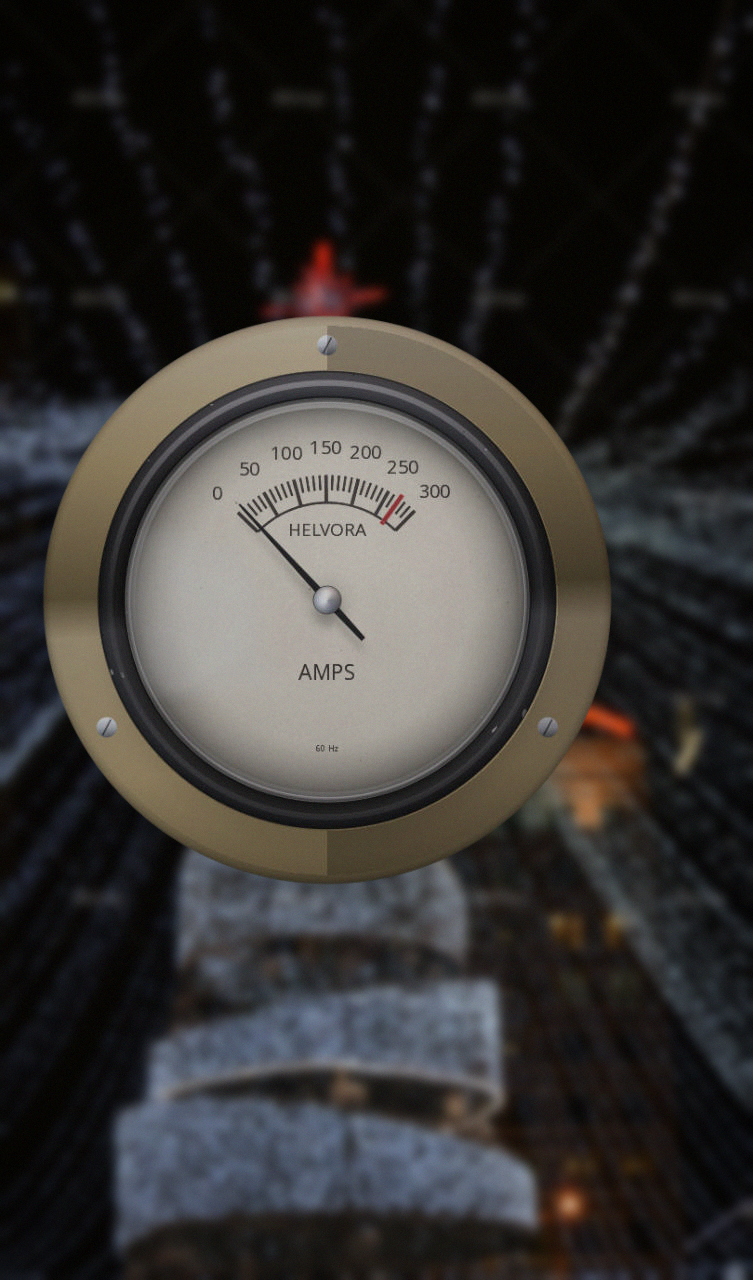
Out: 10 A
